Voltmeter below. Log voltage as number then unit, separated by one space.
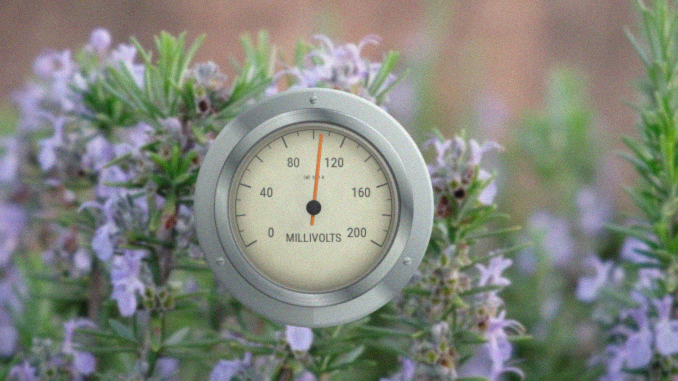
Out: 105 mV
